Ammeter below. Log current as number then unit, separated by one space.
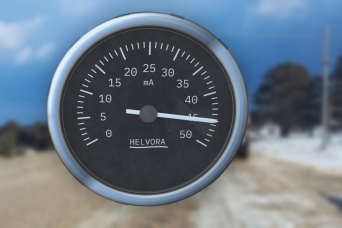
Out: 45 mA
